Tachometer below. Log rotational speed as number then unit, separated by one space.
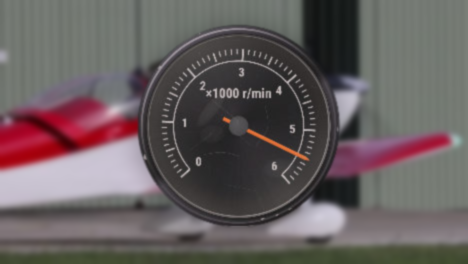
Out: 5500 rpm
